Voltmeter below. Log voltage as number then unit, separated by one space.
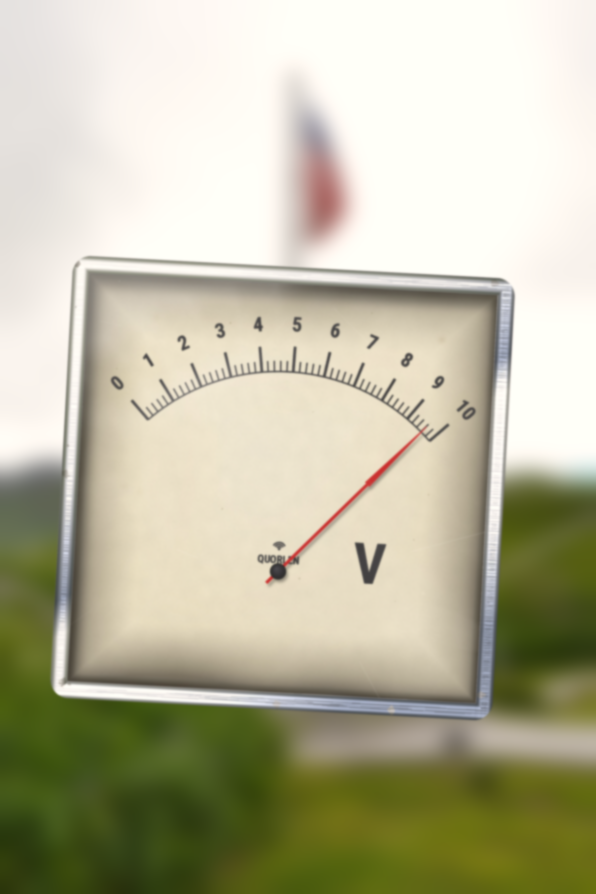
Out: 9.6 V
